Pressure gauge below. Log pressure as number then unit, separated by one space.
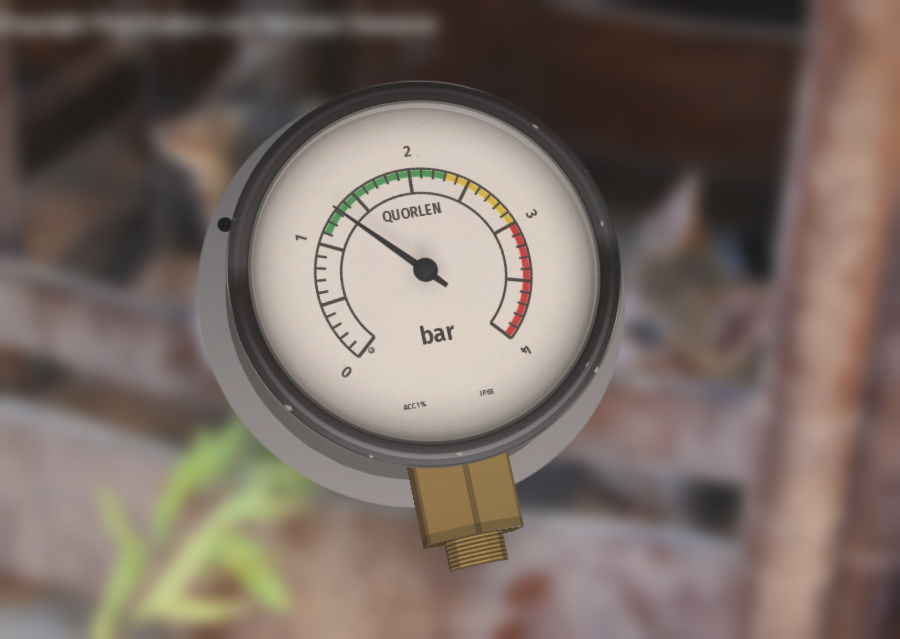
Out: 1.3 bar
